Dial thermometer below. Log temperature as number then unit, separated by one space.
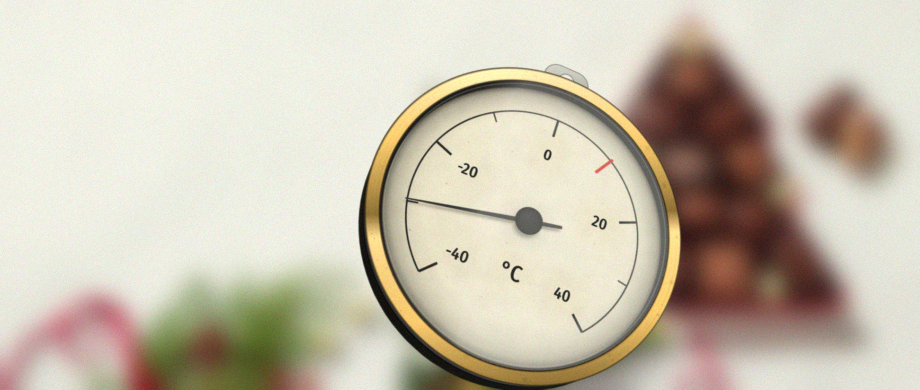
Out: -30 °C
